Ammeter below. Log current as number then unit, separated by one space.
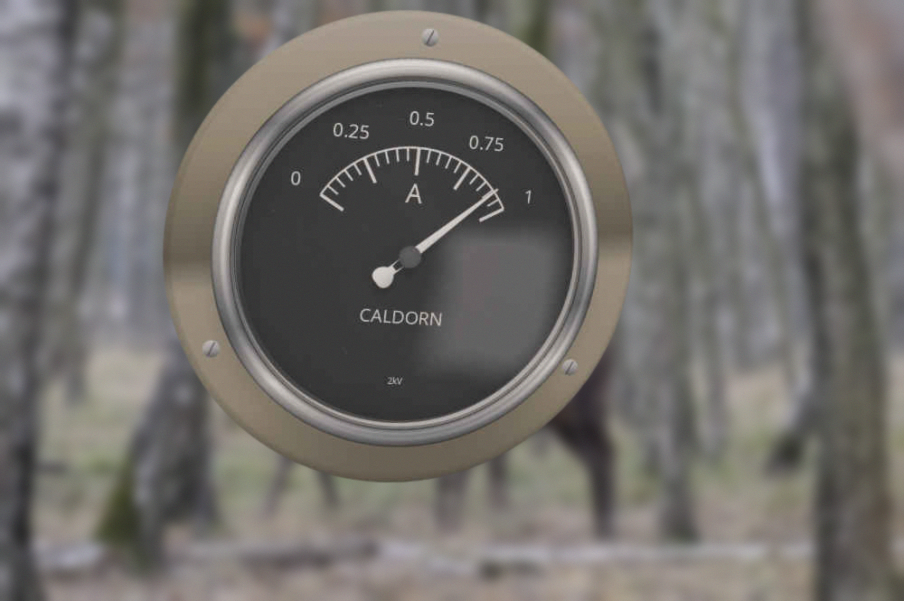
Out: 0.9 A
